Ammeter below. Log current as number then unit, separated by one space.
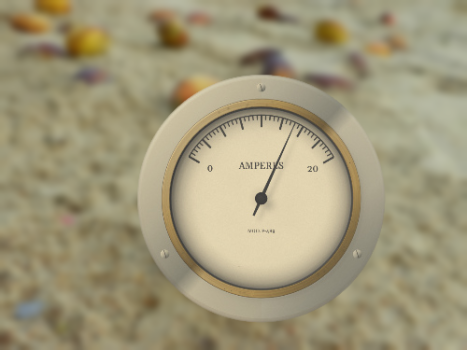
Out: 14 A
